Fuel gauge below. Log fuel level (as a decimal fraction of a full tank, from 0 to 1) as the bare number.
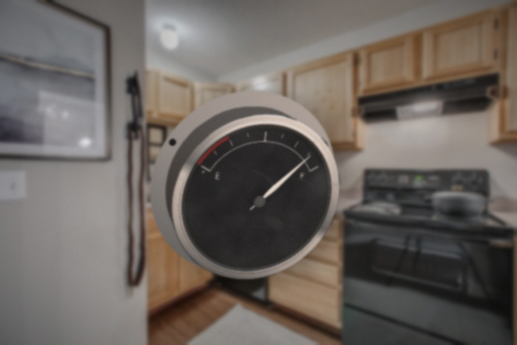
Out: 0.875
